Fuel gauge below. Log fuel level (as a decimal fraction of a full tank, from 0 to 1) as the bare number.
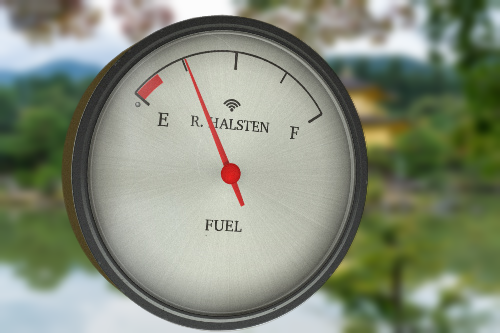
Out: 0.25
